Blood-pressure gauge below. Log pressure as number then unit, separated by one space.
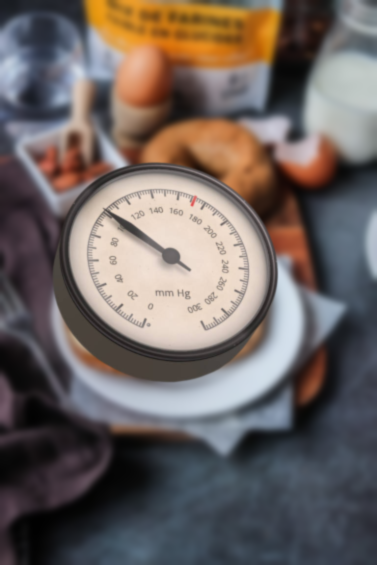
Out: 100 mmHg
